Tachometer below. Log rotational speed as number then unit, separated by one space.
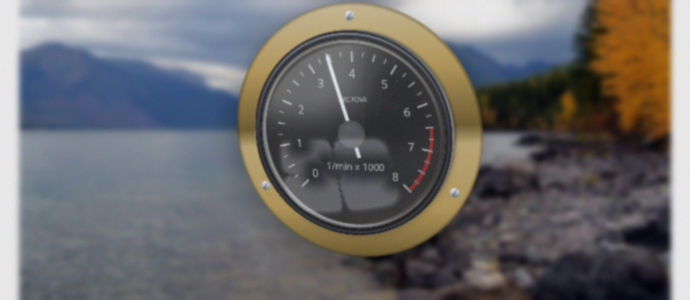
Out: 3500 rpm
